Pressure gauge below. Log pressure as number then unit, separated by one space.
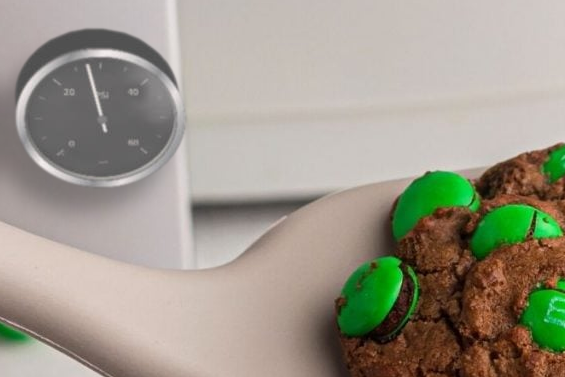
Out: 27.5 psi
